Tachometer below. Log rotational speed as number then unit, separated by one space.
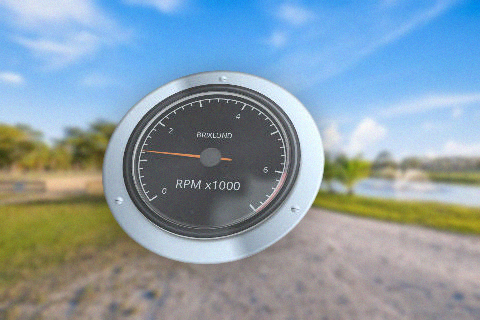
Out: 1200 rpm
